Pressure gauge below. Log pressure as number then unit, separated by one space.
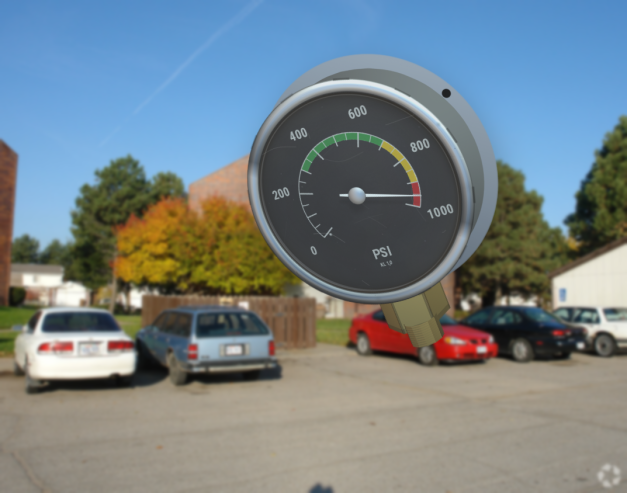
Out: 950 psi
